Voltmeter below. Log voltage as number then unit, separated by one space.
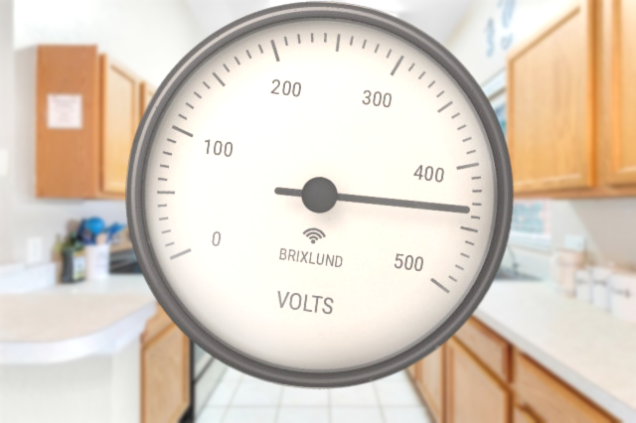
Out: 435 V
